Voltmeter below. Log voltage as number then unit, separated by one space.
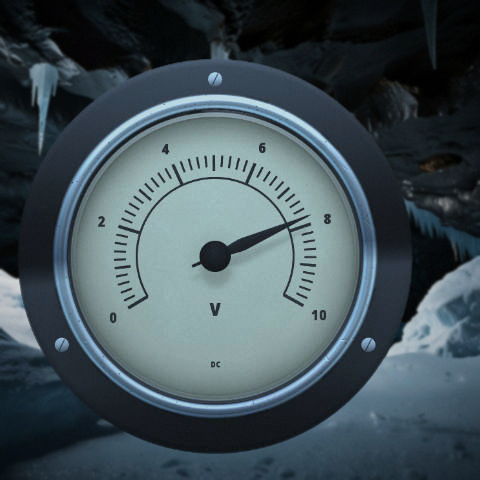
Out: 7.8 V
